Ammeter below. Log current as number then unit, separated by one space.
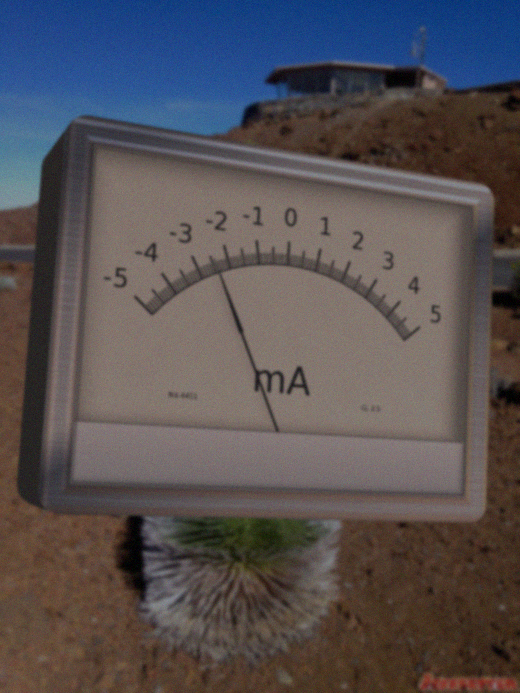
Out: -2.5 mA
